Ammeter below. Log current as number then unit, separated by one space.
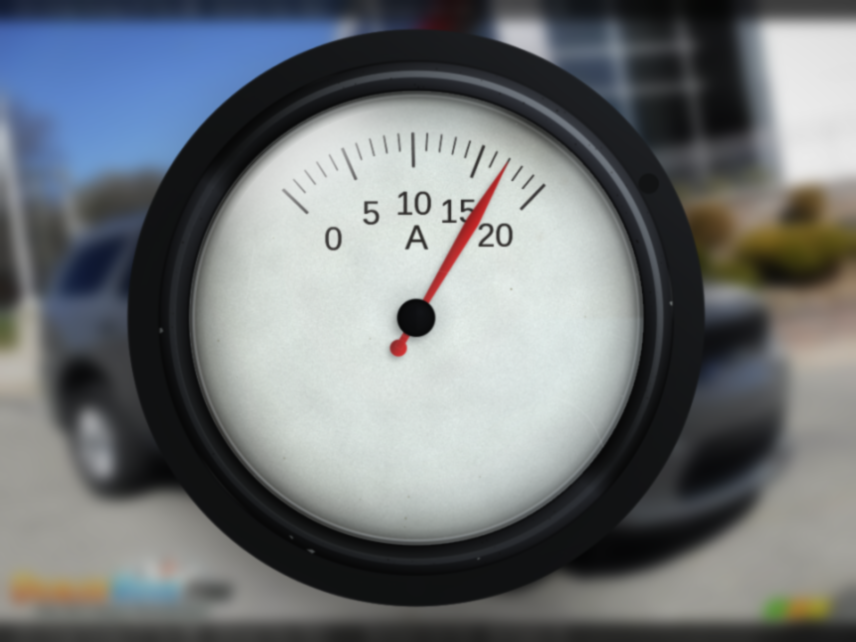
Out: 17 A
